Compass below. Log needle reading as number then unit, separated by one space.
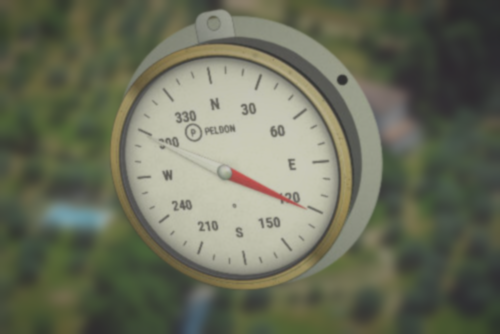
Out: 120 °
